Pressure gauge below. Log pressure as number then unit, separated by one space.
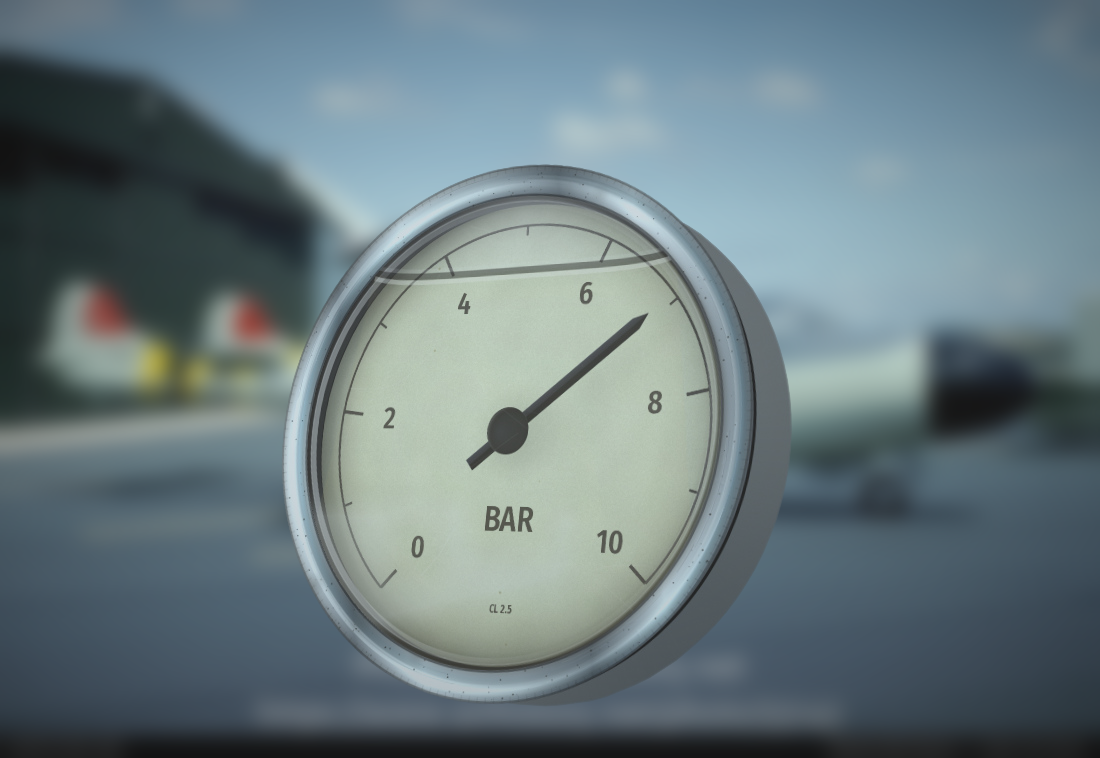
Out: 7 bar
